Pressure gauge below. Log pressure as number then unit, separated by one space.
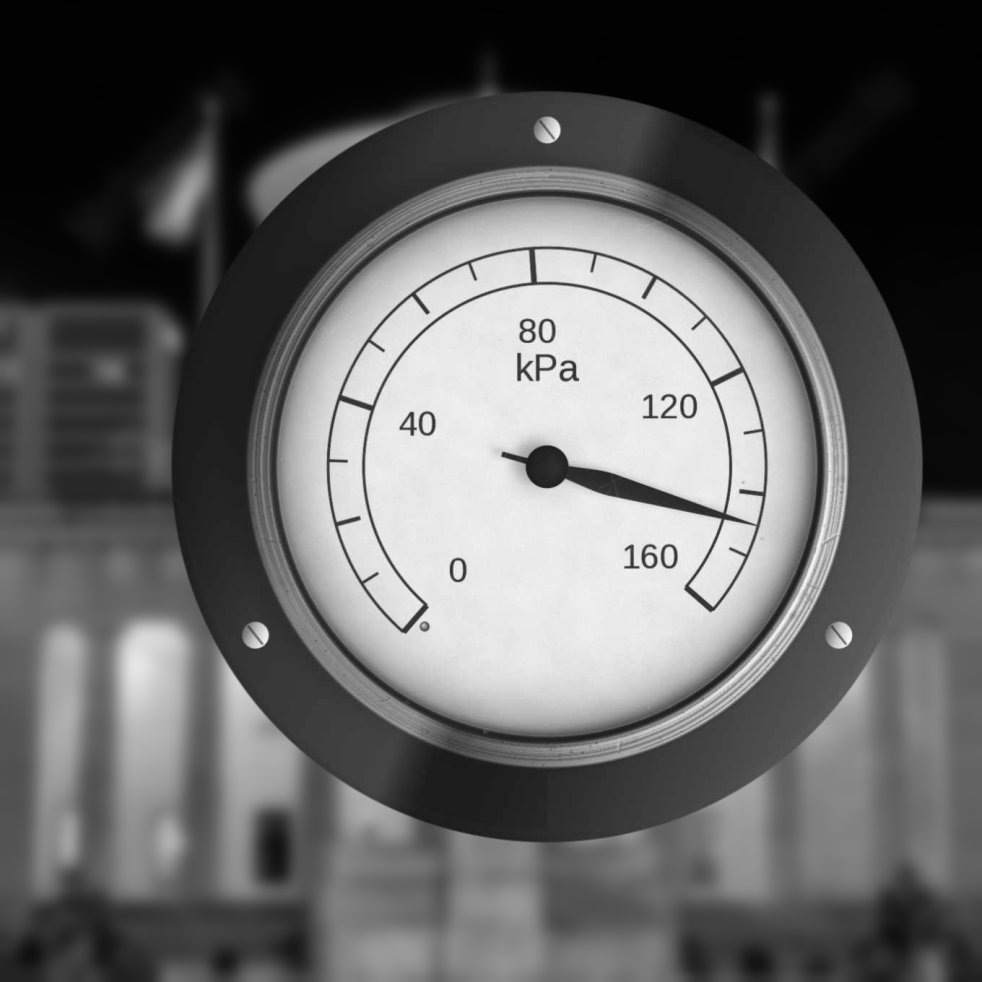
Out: 145 kPa
